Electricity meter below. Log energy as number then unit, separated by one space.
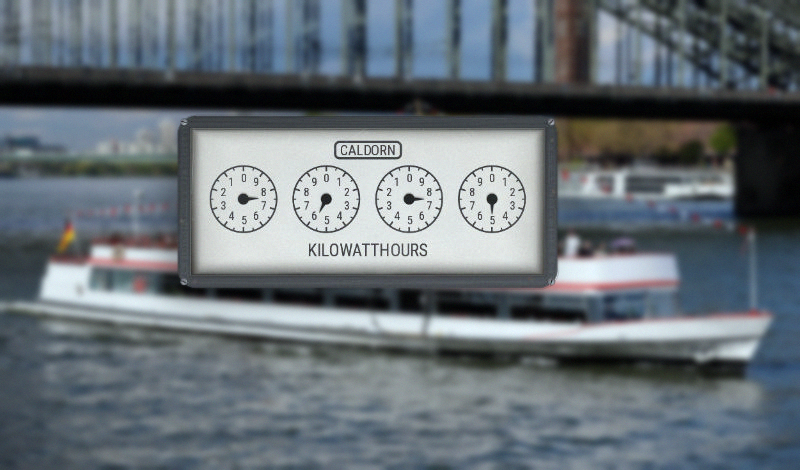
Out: 7575 kWh
